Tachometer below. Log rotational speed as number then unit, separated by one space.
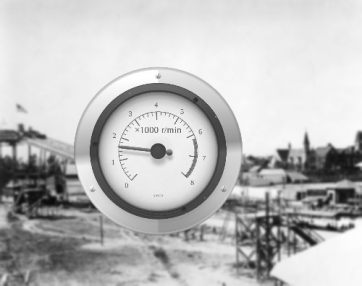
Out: 1600 rpm
